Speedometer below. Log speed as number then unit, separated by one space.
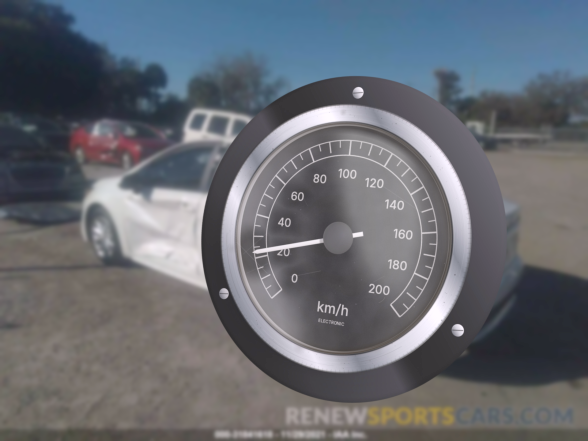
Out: 22.5 km/h
